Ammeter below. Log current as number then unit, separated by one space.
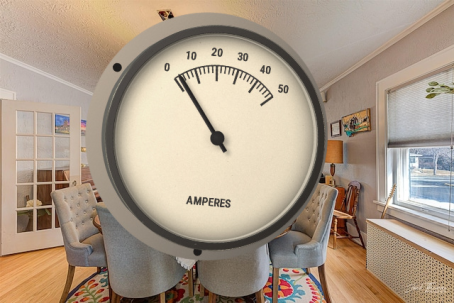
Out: 2 A
